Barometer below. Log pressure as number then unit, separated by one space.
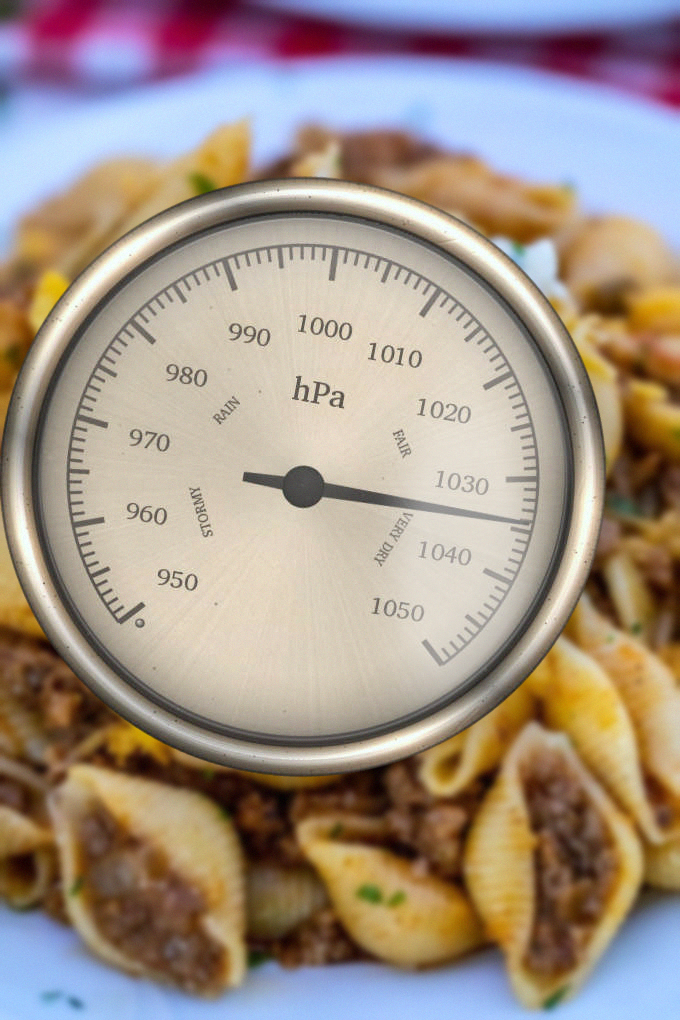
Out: 1034 hPa
